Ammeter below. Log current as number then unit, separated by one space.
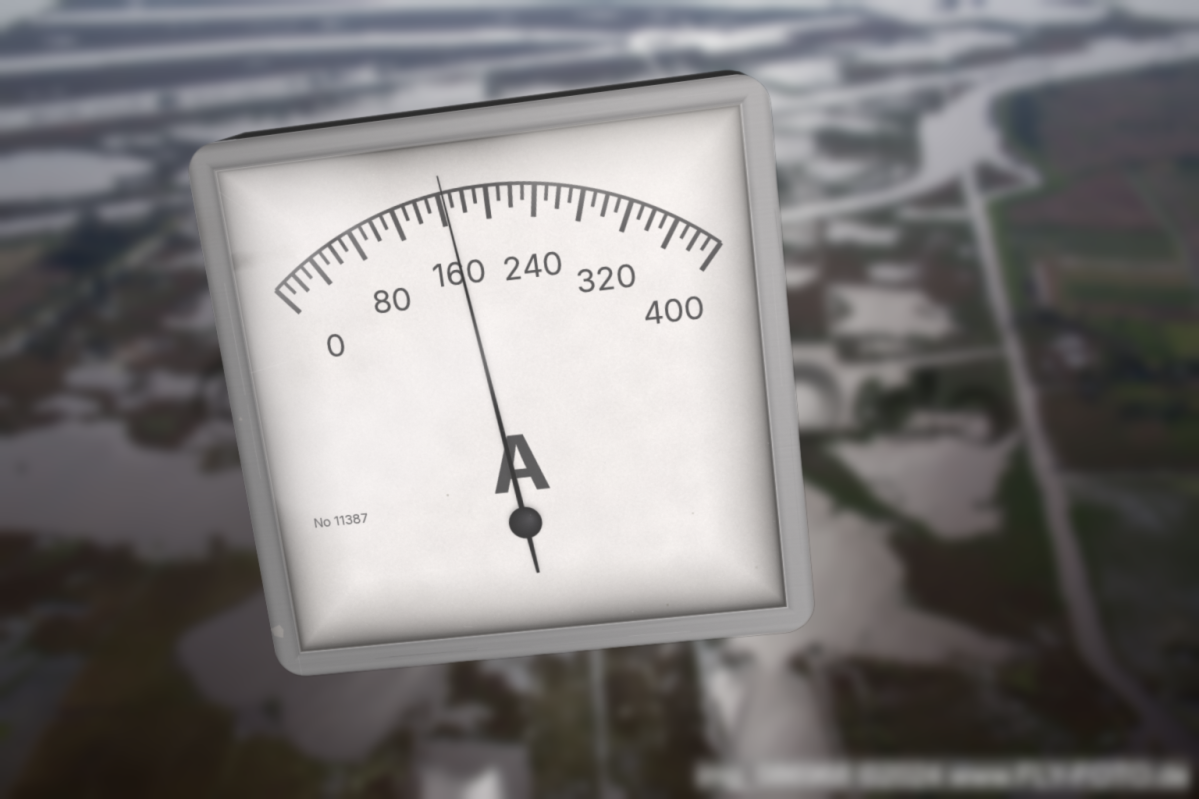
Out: 165 A
